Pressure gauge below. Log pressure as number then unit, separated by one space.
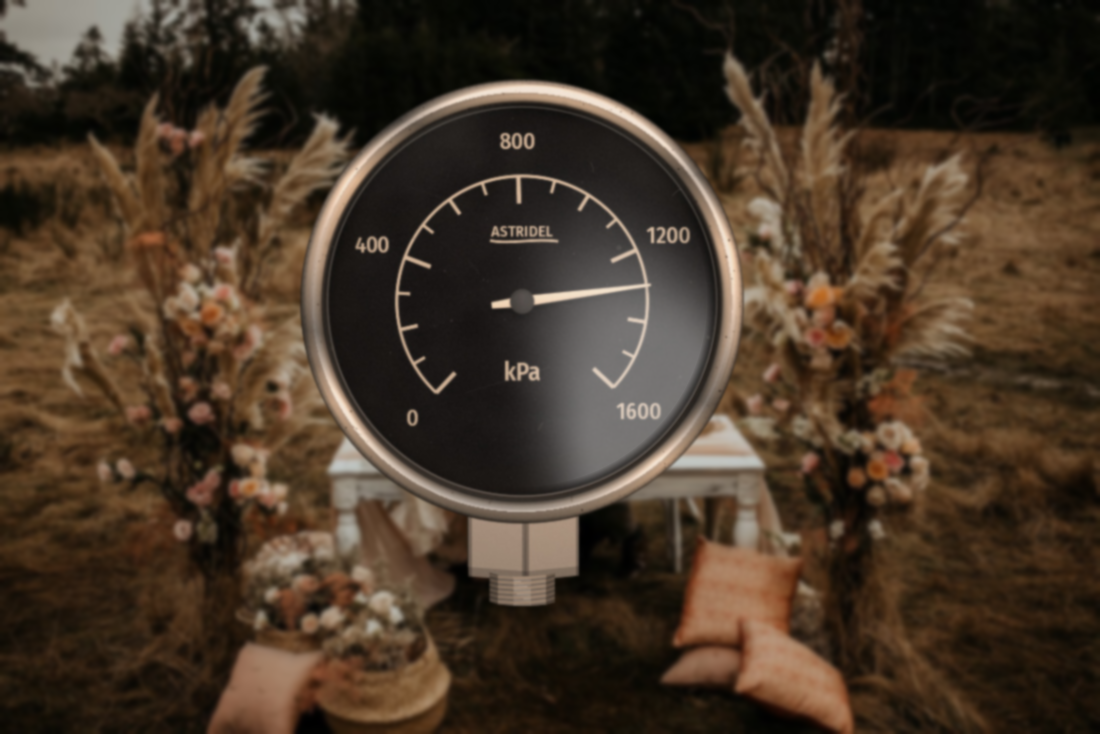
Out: 1300 kPa
